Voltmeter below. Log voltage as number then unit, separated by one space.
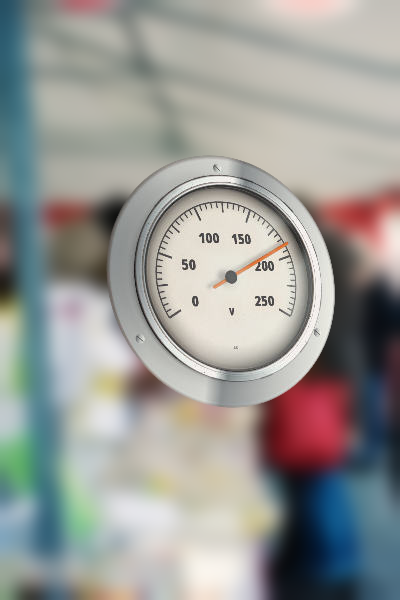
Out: 190 V
